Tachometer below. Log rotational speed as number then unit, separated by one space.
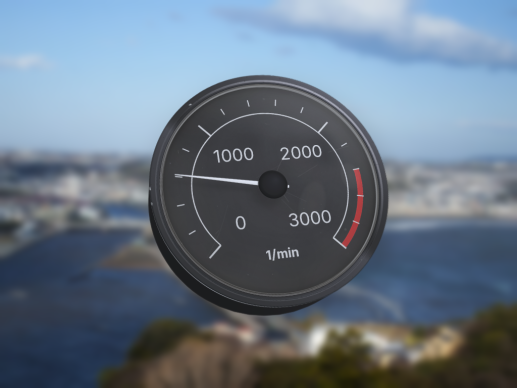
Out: 600 rpm
